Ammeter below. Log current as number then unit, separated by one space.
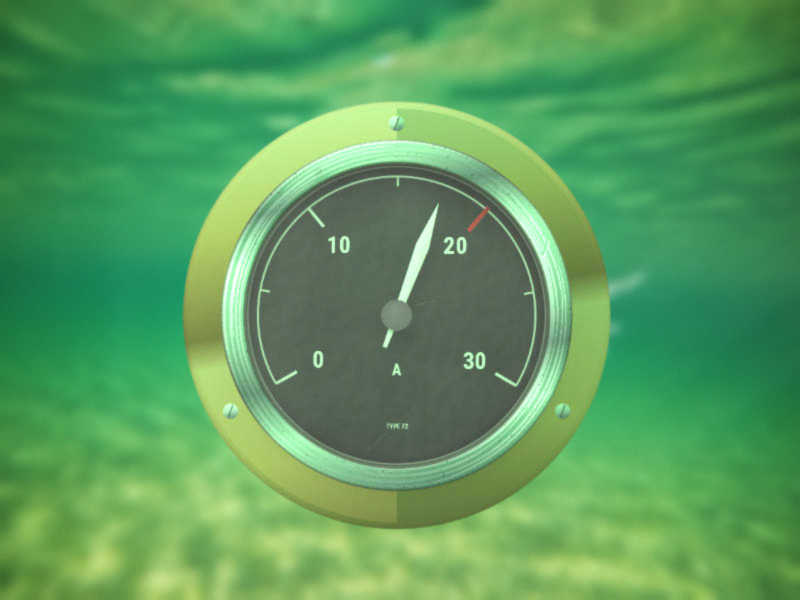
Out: 17.5 A
